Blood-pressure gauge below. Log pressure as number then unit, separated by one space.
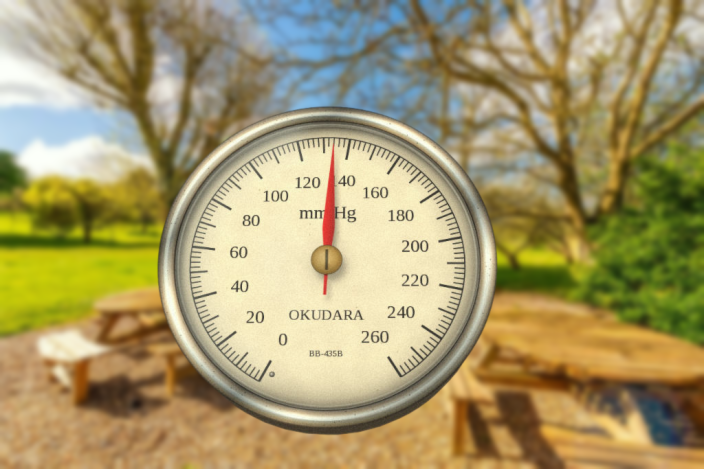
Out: 134 mmHg
